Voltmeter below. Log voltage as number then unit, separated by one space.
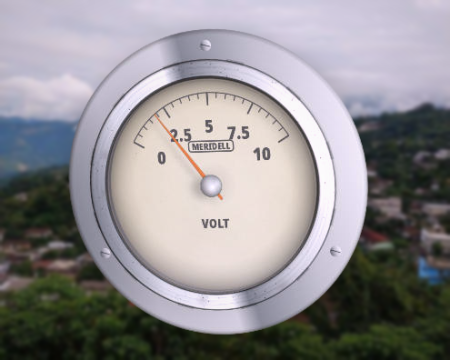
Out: 2 V
